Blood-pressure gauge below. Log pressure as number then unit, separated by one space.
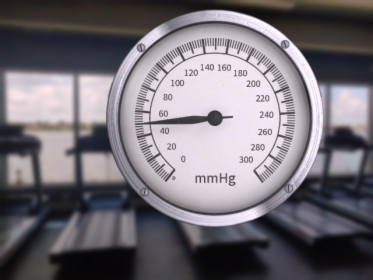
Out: 50 mmHg
